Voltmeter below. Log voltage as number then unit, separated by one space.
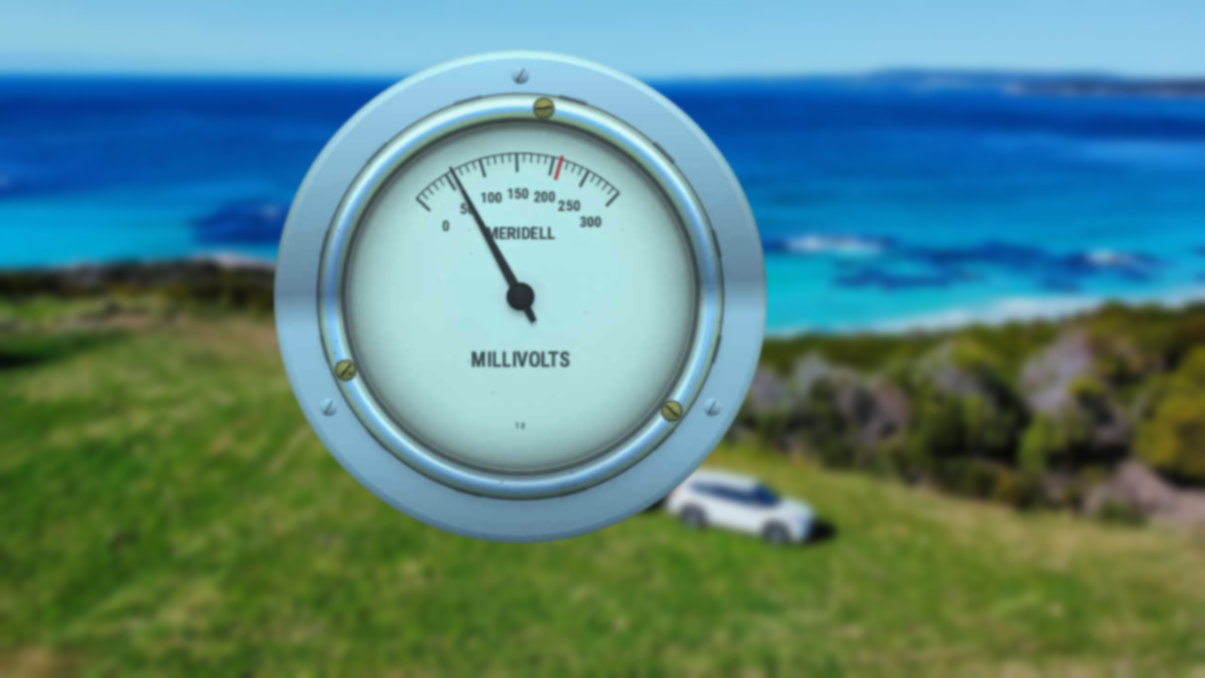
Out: 60 mV
